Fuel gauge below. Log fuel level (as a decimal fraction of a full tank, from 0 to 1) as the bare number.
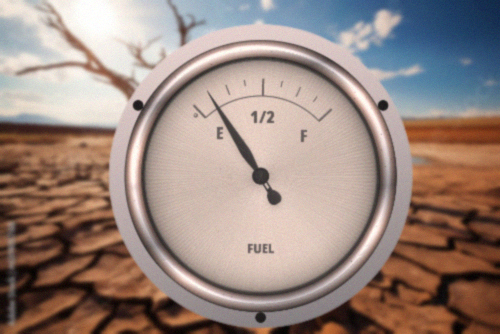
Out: 0.125
